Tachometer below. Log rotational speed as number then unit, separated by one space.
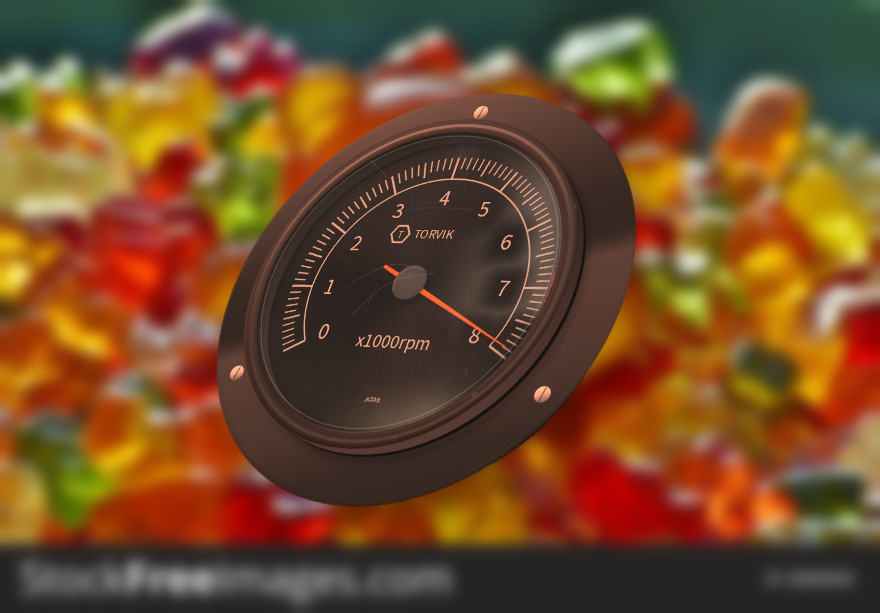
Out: 7900 rpm
